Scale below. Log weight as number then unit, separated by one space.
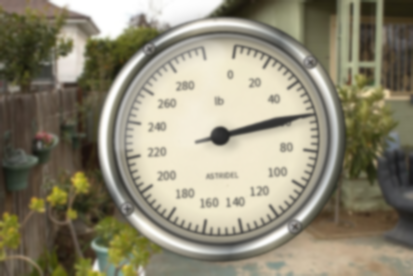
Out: 60 lb
